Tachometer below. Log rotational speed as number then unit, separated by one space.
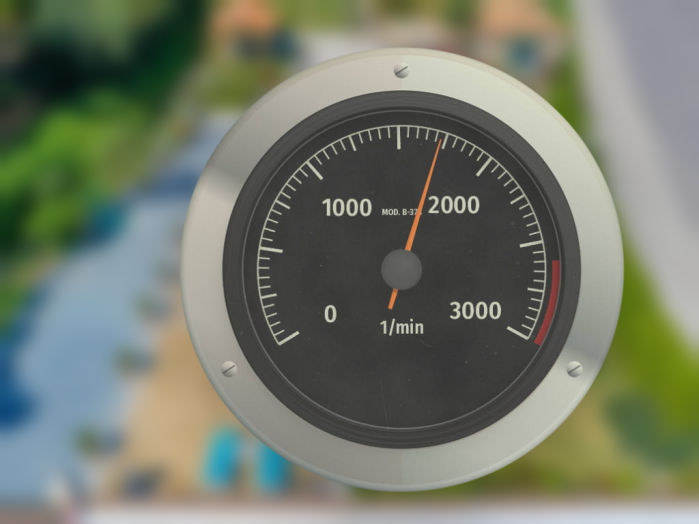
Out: 1725 rpm
